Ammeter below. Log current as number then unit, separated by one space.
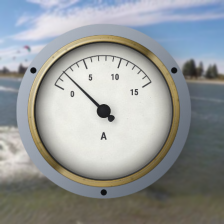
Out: 2 A
